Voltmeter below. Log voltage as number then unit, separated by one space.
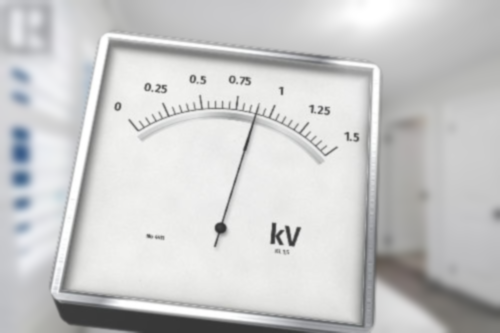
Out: 0.9 kV
